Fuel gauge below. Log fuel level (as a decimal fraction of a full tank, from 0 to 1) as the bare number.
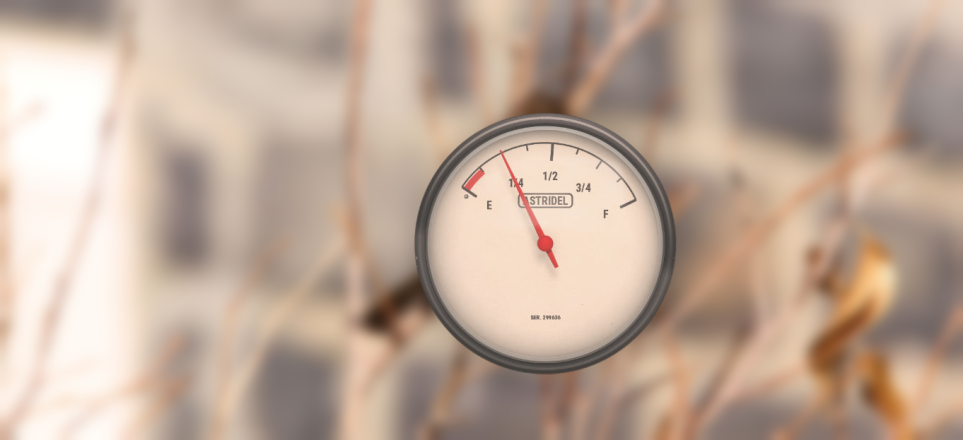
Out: 0.25
